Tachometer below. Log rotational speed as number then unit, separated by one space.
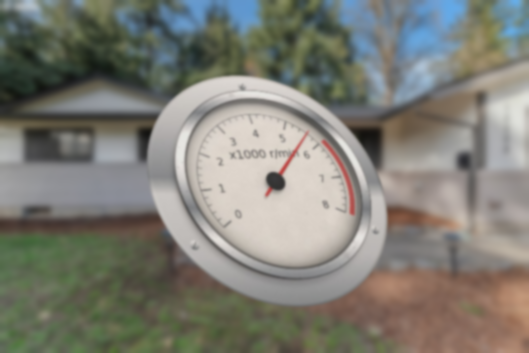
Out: 5600 rpm
